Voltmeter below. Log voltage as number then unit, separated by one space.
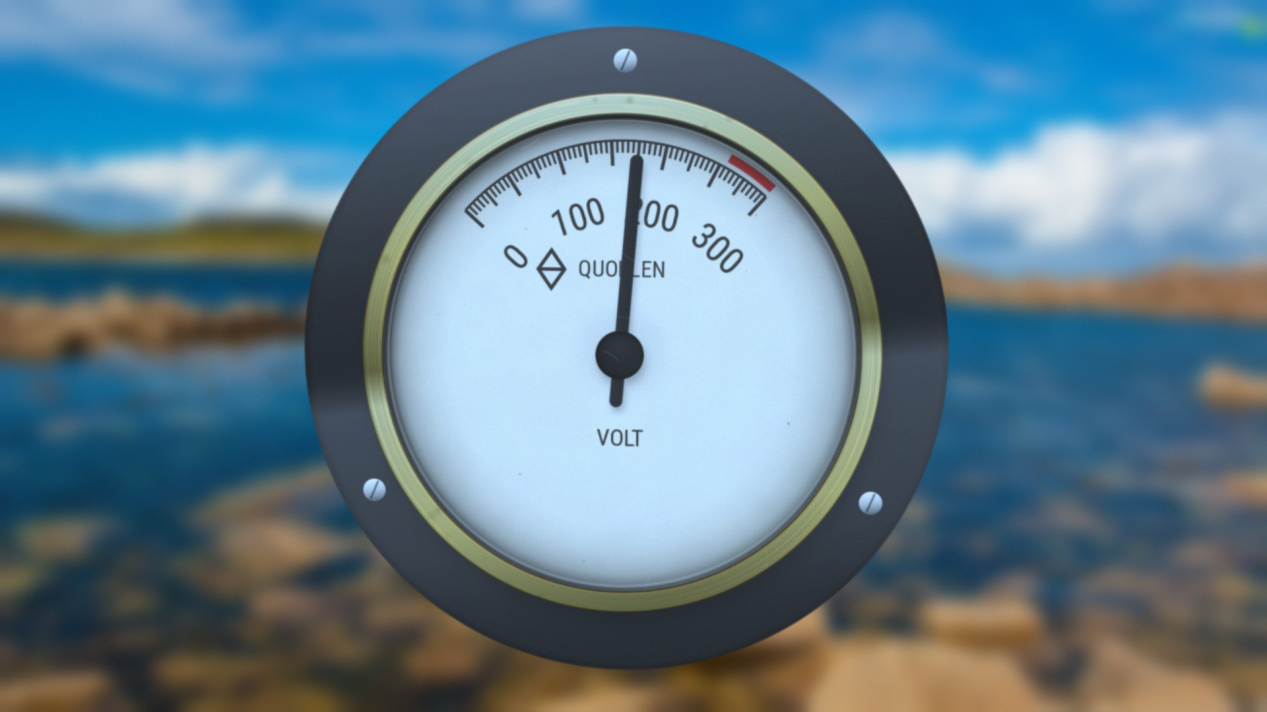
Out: 175 V
